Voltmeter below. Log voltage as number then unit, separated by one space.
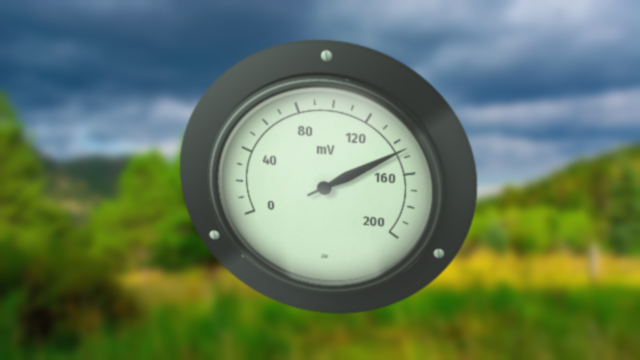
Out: 145 mV
